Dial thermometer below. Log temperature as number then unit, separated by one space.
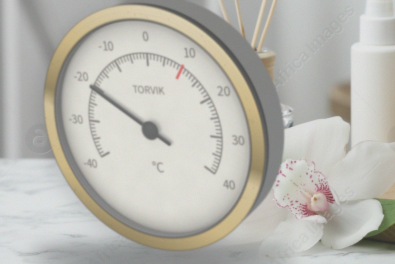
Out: -20 °C
